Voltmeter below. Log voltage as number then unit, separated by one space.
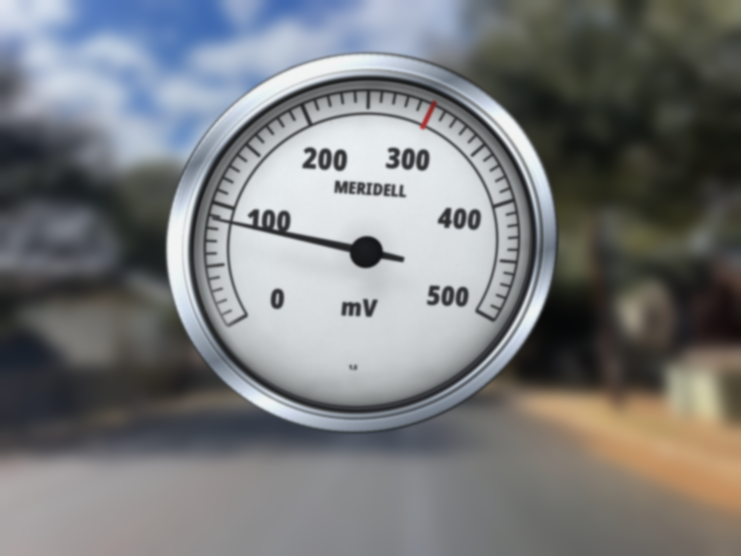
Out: 90 mV
